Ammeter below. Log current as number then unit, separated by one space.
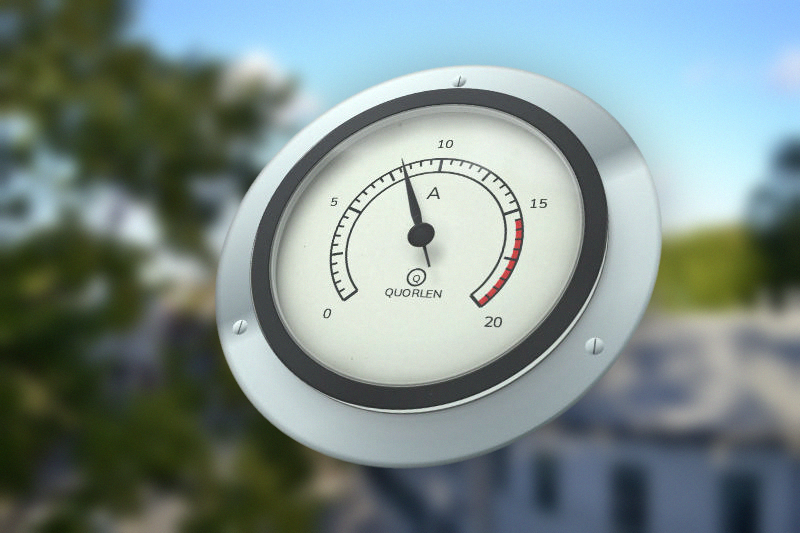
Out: 8.25 A
